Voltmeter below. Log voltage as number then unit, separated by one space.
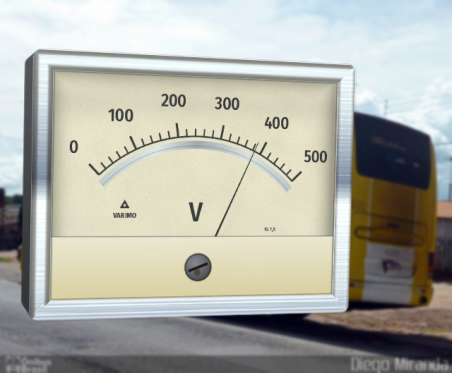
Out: 380 V
